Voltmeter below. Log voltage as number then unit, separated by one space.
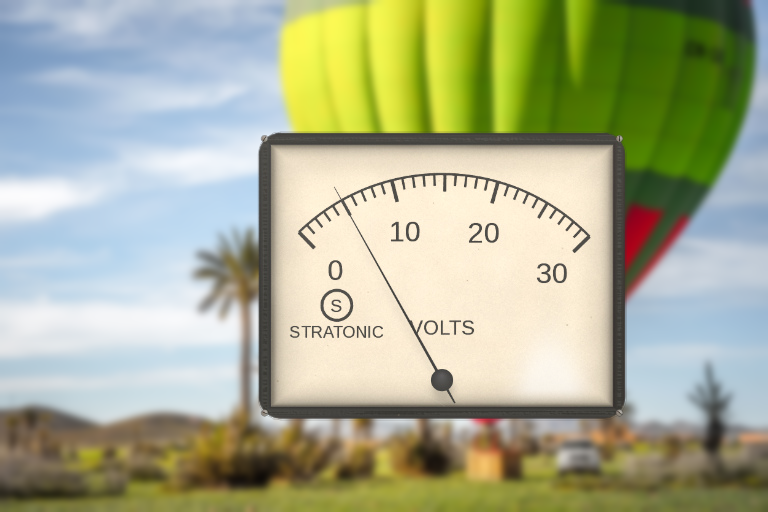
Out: 5 V
